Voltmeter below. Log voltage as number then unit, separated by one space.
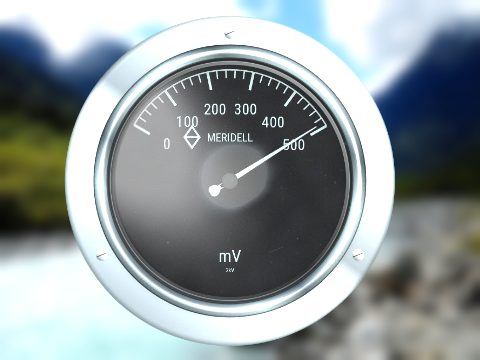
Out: 490 mV
